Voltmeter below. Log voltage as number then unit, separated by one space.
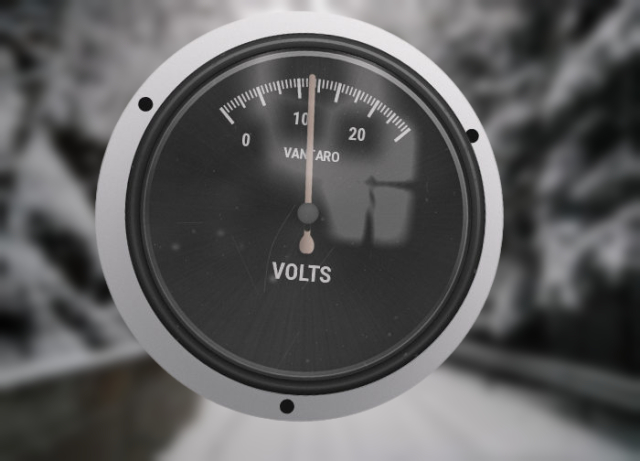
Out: 11.5 V
